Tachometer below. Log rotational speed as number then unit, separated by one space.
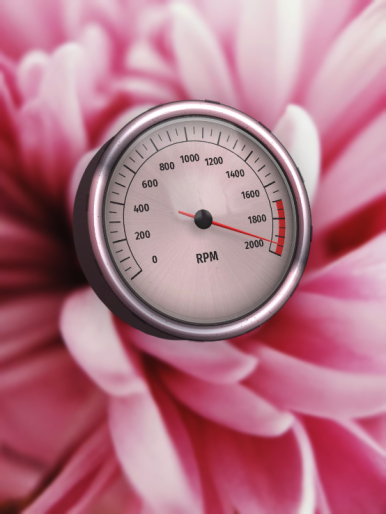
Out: 1950 rpm
